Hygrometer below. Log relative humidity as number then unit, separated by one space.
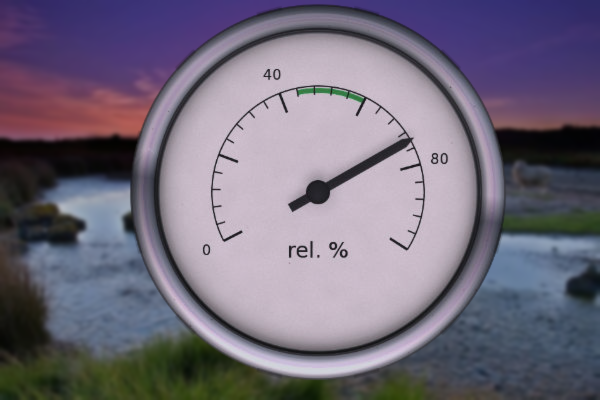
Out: 74 %
